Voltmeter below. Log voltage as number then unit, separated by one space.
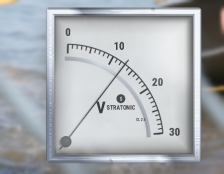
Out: 13 V
